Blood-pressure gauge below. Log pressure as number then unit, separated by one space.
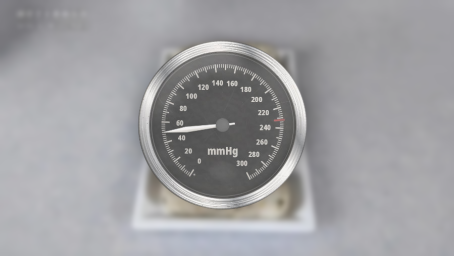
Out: 50 mmHg
